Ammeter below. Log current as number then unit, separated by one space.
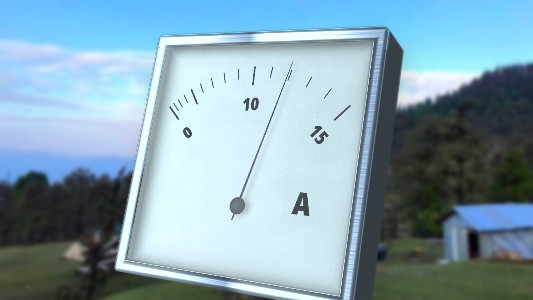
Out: 12 A
